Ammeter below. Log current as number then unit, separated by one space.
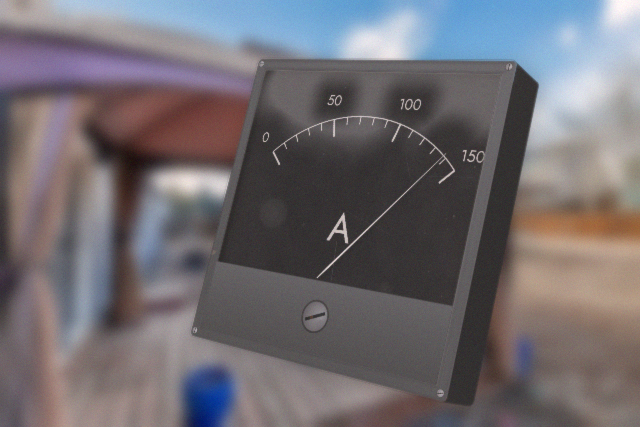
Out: 140 A
